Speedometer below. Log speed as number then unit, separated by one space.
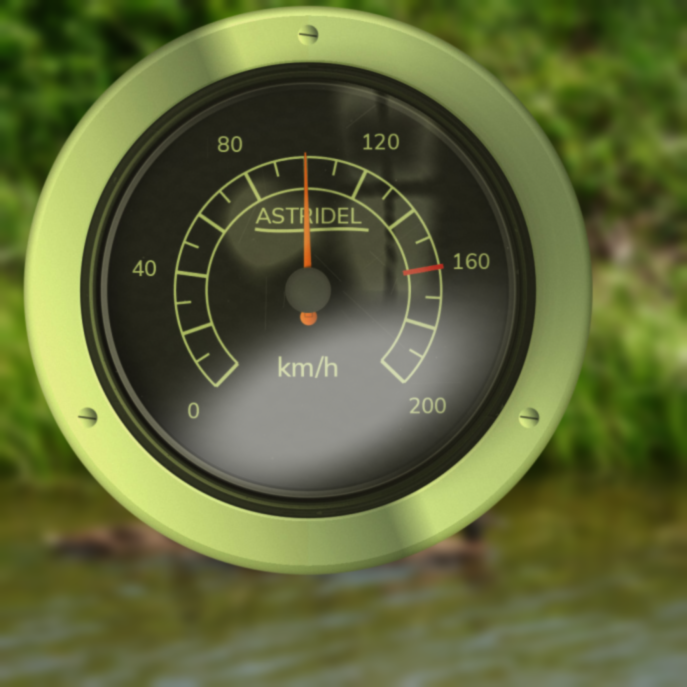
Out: 100 km/h
